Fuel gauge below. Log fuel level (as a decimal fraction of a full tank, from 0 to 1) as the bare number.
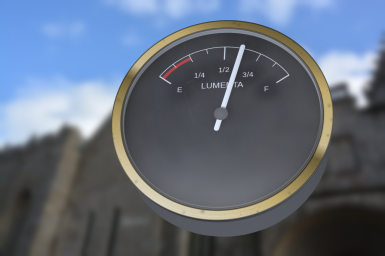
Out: 0.625
